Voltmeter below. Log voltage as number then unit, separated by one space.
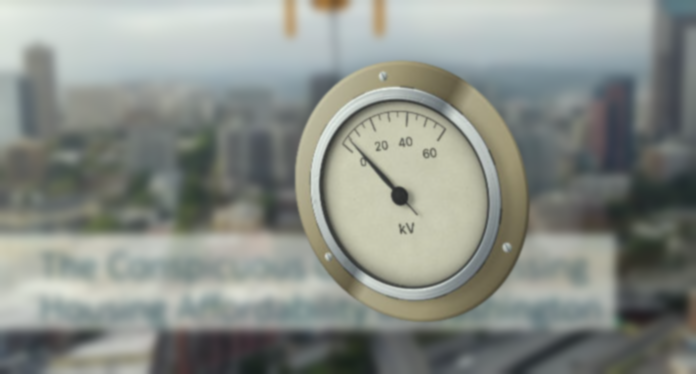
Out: 5 kV
